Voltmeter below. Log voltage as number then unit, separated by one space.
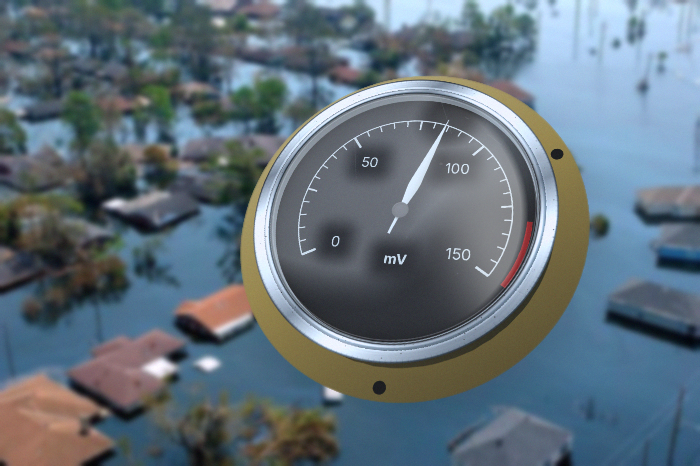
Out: 85 mV
